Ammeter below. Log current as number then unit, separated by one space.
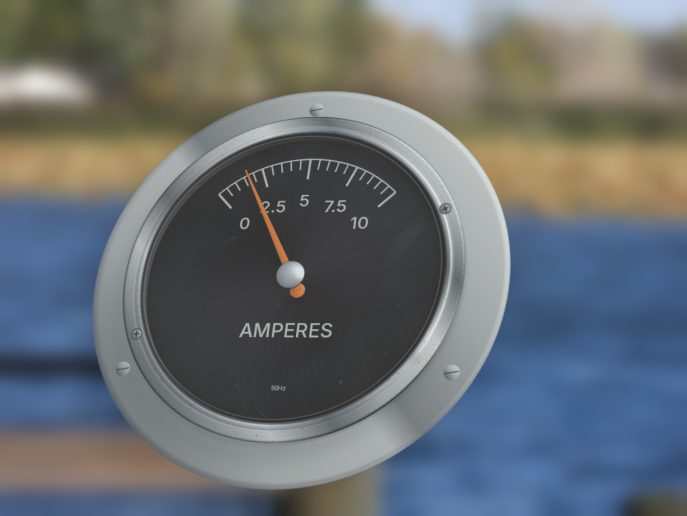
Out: 1.75 A
